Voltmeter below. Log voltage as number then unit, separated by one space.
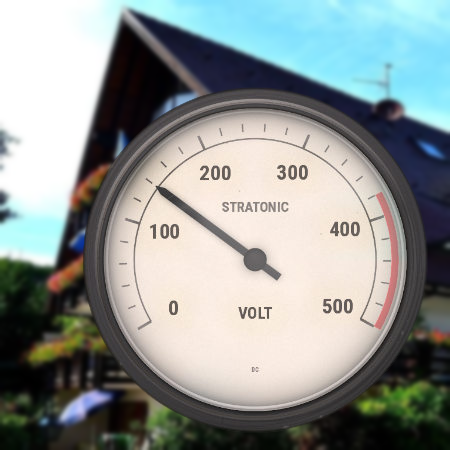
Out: 140 V
